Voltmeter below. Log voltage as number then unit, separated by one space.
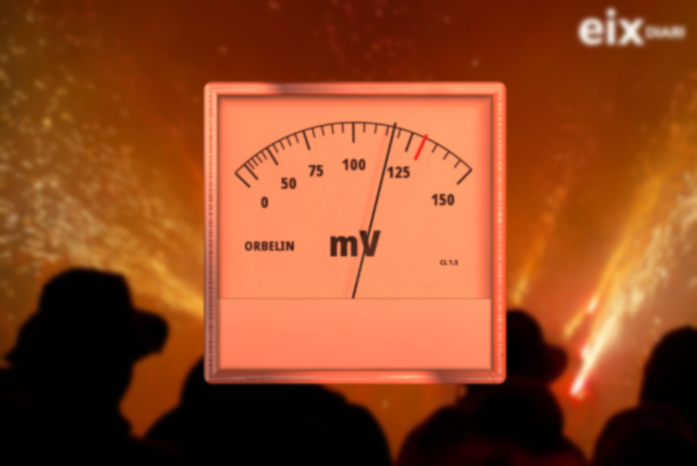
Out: 117.5 mV
